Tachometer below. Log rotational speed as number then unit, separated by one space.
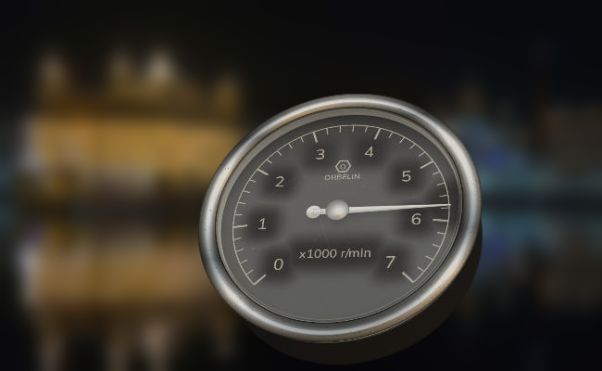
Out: 5800 rpm
